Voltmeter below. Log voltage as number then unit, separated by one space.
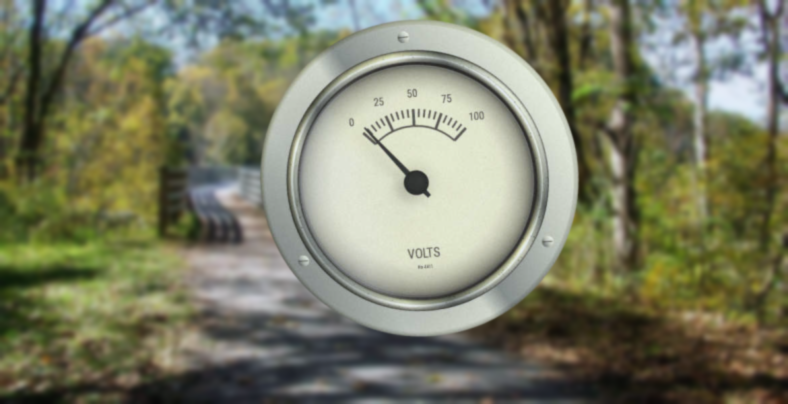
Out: 5 V
